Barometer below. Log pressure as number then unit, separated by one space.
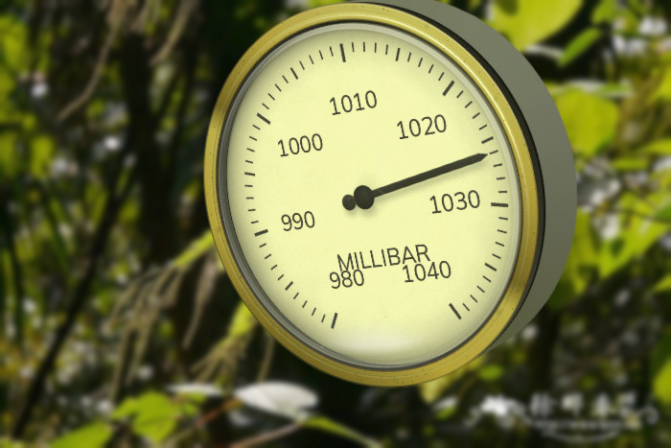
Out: 1026 mbar
